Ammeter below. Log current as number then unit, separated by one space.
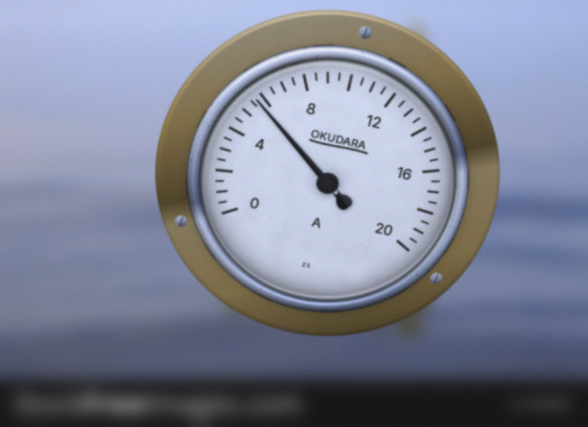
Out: 5.75 A
